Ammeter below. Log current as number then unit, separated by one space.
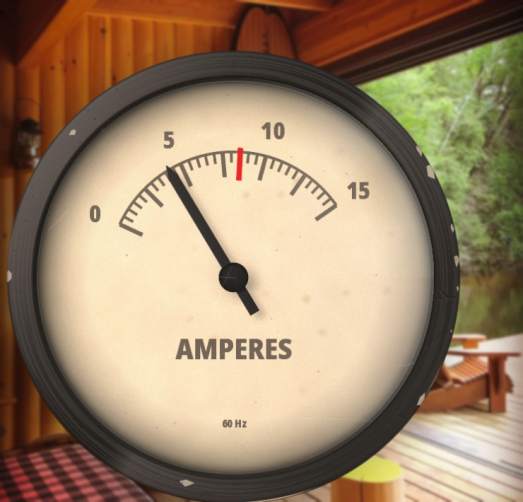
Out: 4.25 A
